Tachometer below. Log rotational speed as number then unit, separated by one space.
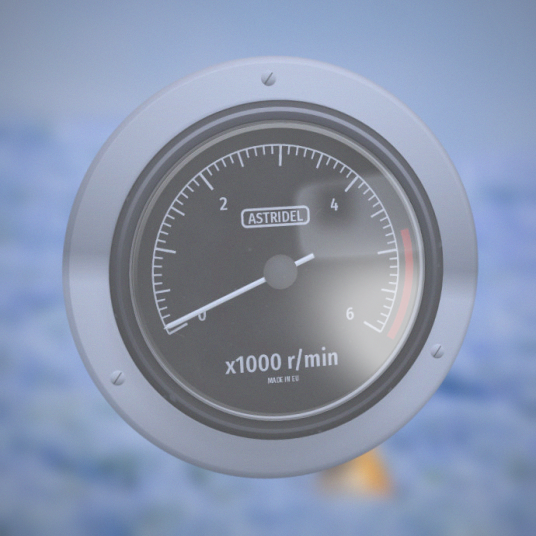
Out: 100 rpm
